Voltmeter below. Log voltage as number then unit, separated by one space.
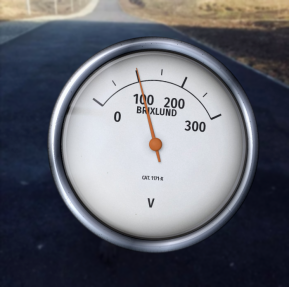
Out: 100 V
